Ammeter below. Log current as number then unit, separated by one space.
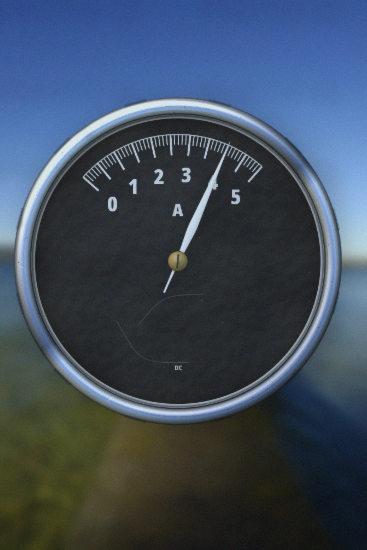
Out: 4 A
